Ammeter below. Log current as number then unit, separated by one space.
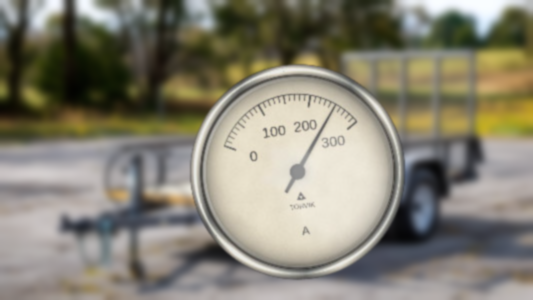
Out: 250 A
